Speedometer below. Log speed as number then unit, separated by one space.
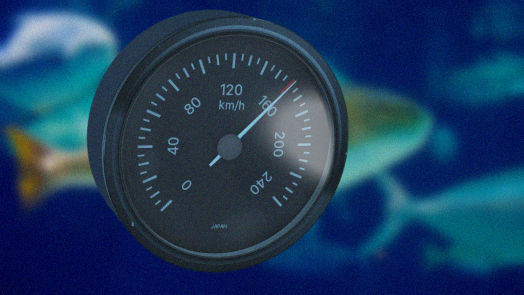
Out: 160 km/h
